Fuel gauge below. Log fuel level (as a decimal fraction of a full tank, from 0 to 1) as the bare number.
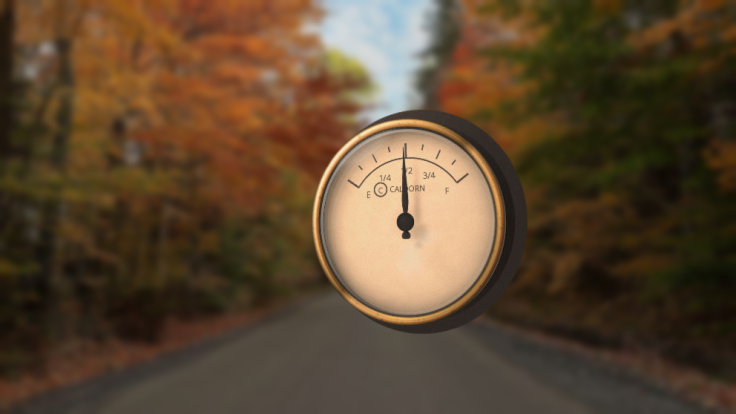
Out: 0.5
